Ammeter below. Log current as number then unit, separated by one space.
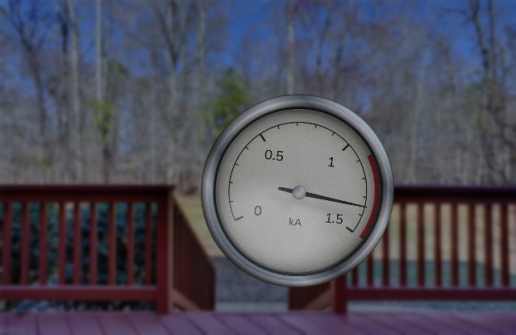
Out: 1.35 kA
